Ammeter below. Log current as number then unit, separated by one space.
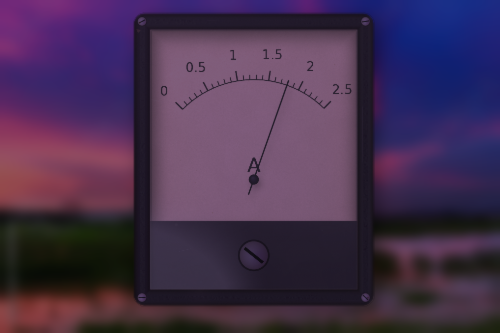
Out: 1.8 A
